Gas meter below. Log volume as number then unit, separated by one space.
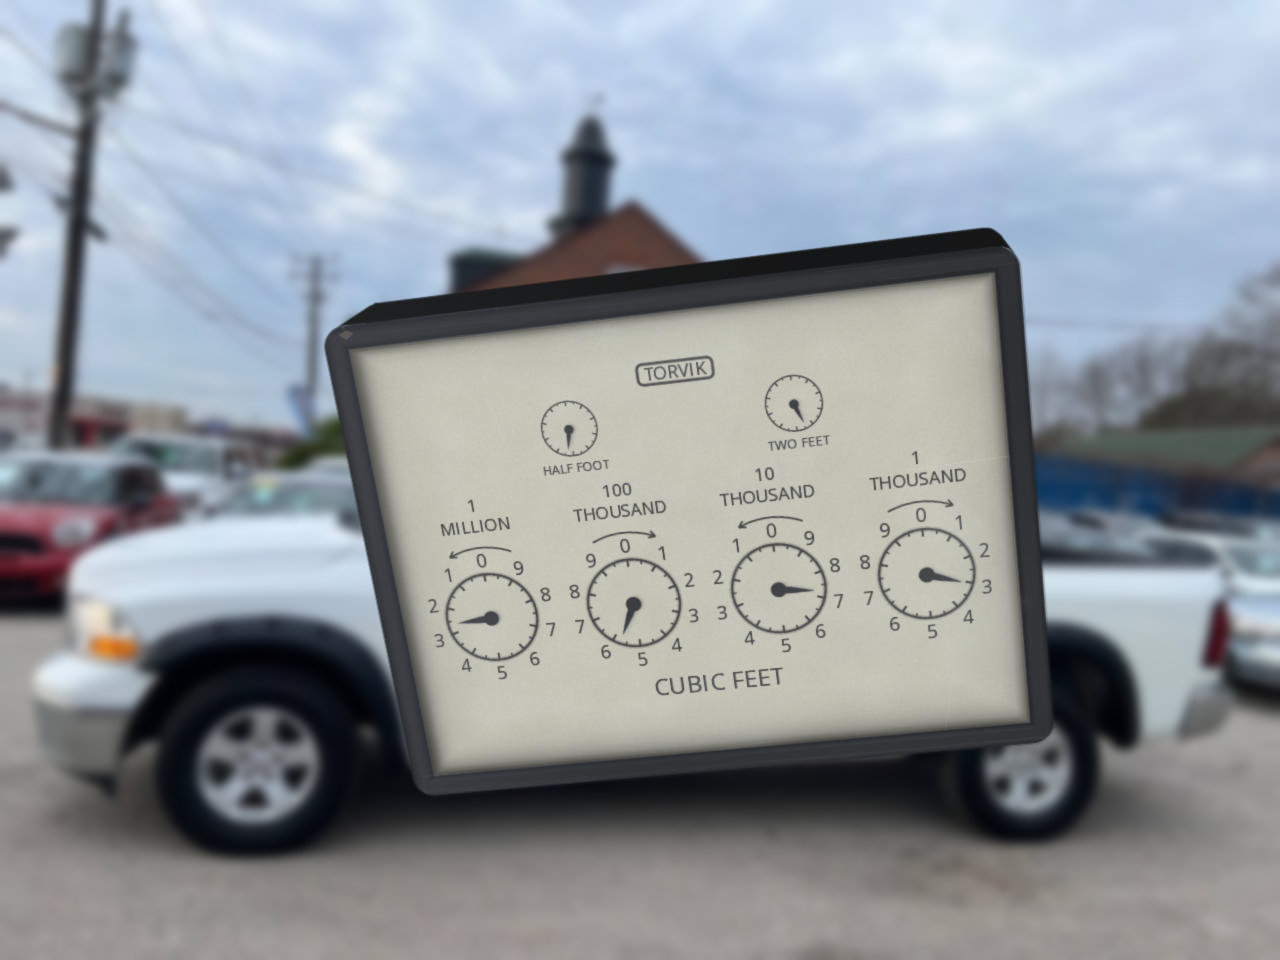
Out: 257300 ft³
